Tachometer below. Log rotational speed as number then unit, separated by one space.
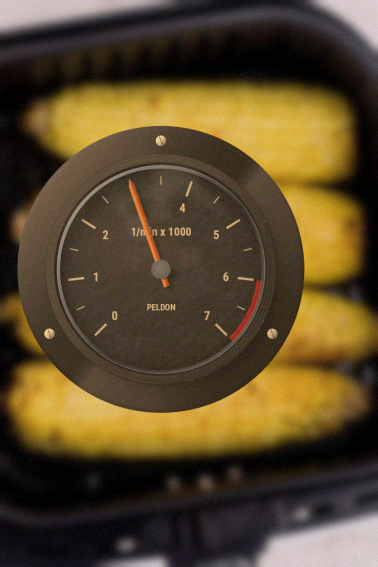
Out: 3000 rpm
